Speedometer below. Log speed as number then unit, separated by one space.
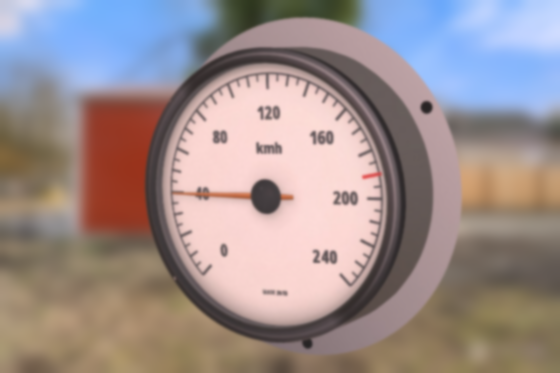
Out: 40 km/h
